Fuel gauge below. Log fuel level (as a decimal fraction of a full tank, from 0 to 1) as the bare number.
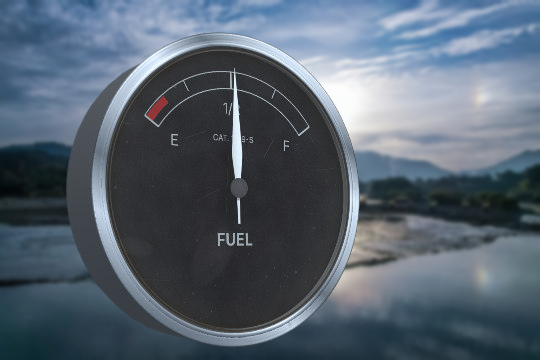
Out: 0.5
